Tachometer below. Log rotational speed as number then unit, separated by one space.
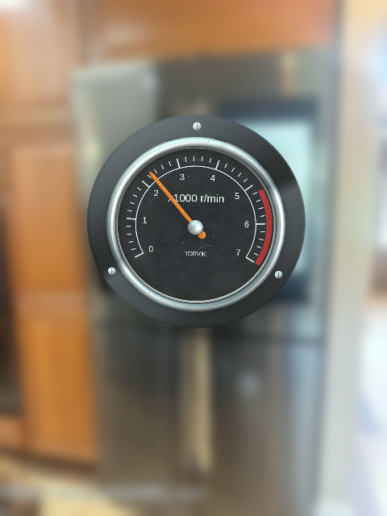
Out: 2300 rpm
